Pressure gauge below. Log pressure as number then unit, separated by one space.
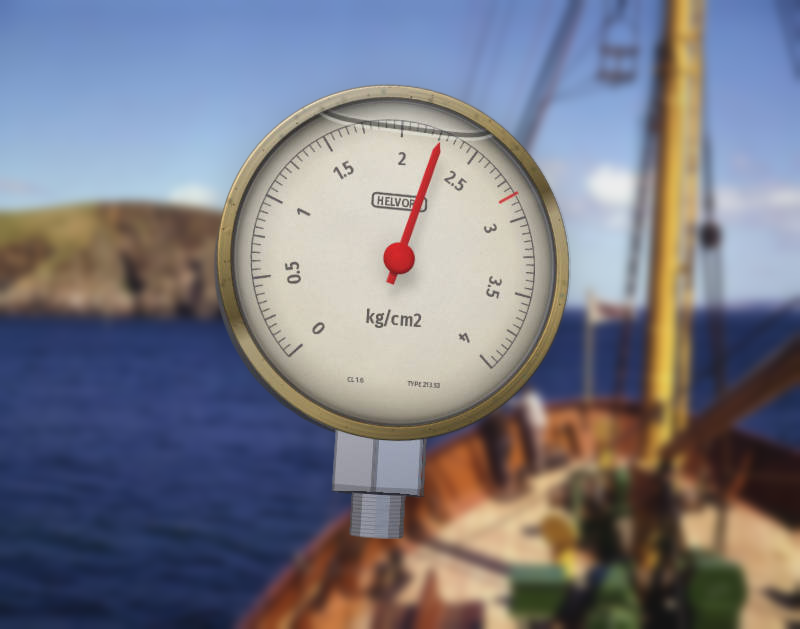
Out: 2.25 kg/cm²
